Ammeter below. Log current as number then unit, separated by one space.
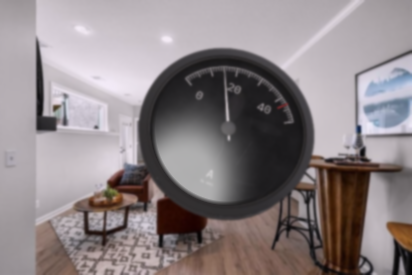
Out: 15 A
